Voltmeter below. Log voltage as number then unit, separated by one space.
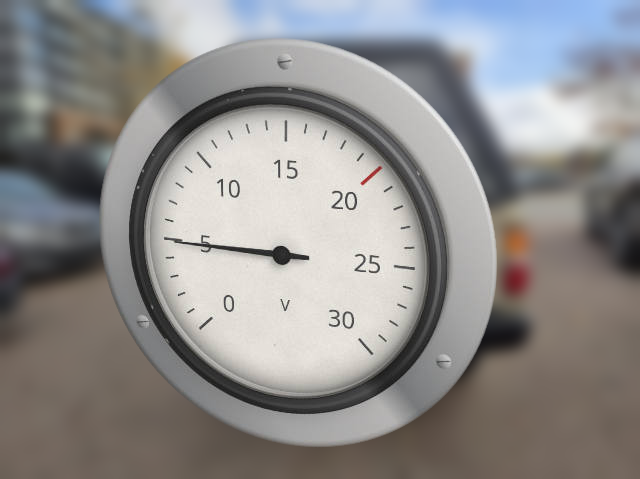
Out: 5 V
